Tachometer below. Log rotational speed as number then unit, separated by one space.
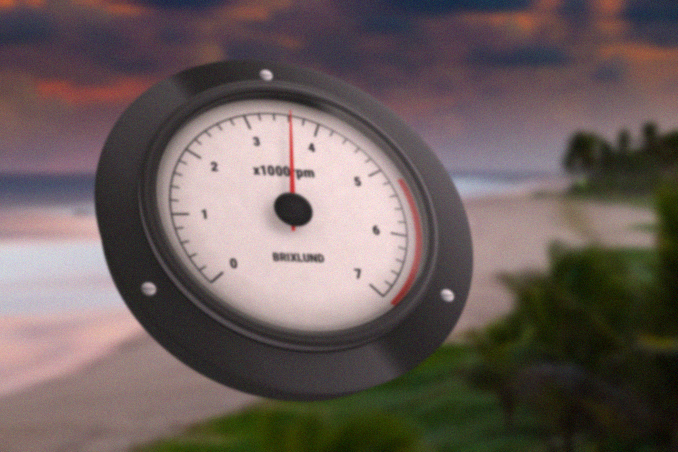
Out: 3600 rpm
